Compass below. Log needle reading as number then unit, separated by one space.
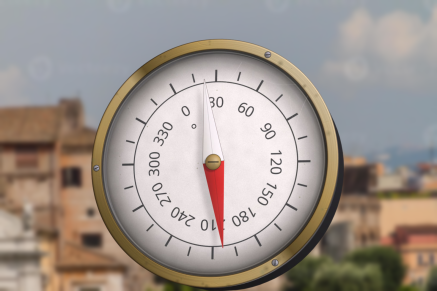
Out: 202.5 °
